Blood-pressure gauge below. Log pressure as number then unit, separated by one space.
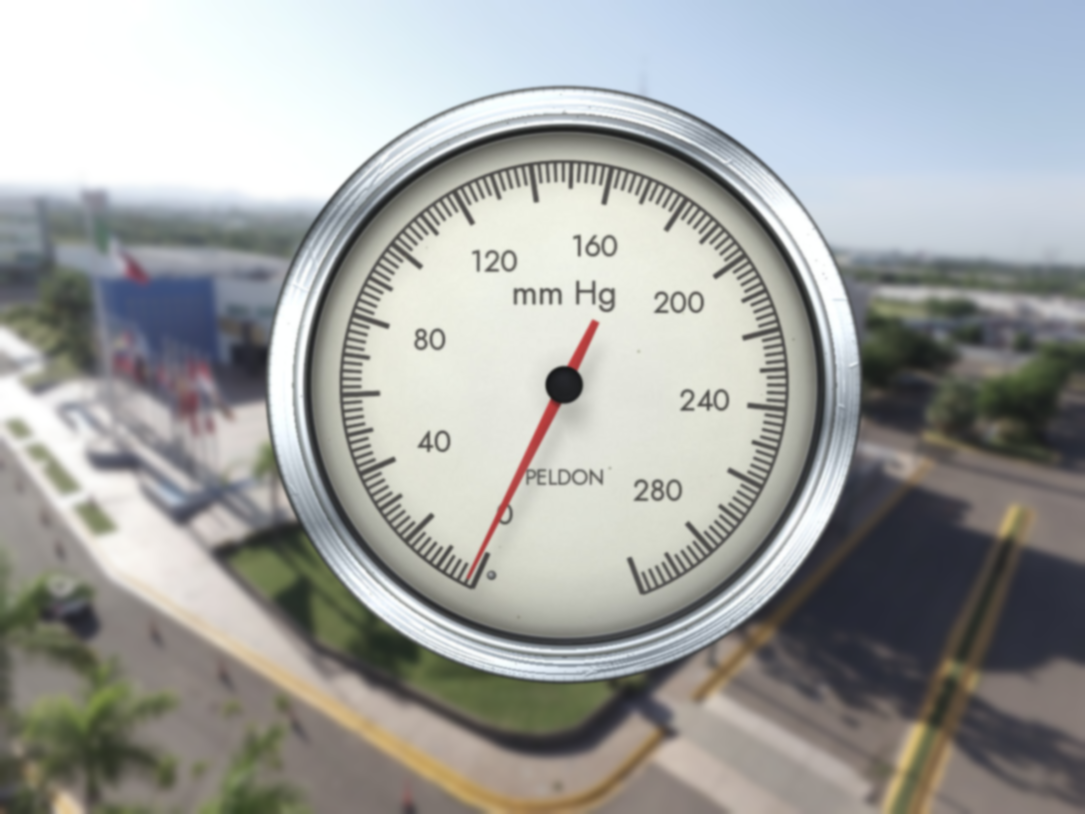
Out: 2 mmHg
